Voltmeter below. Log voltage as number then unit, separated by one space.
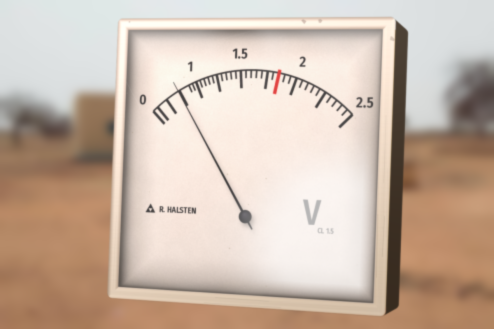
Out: 0.75 V
